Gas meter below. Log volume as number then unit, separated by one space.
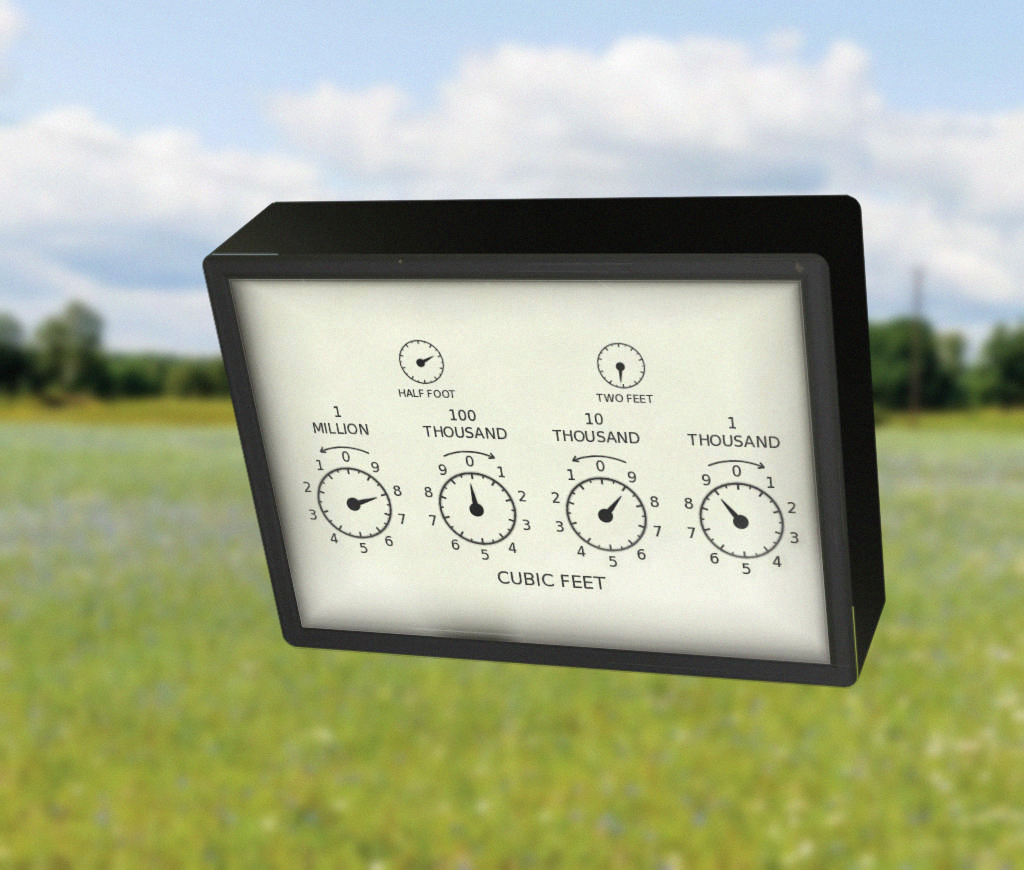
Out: 798900 ft³
